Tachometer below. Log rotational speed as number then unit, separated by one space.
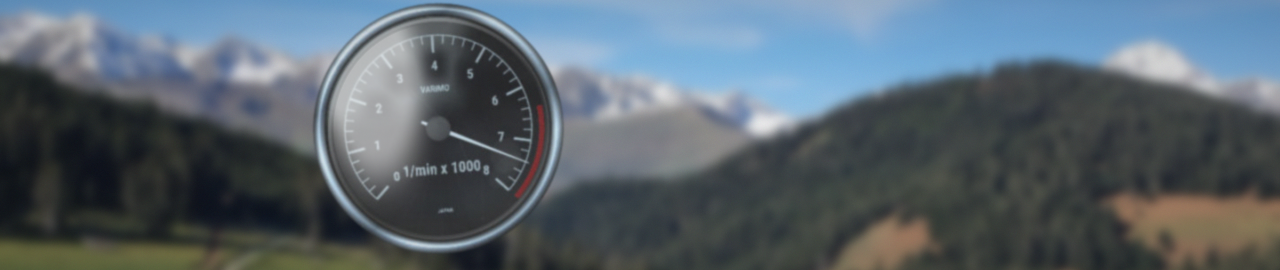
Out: 7400 rpm
